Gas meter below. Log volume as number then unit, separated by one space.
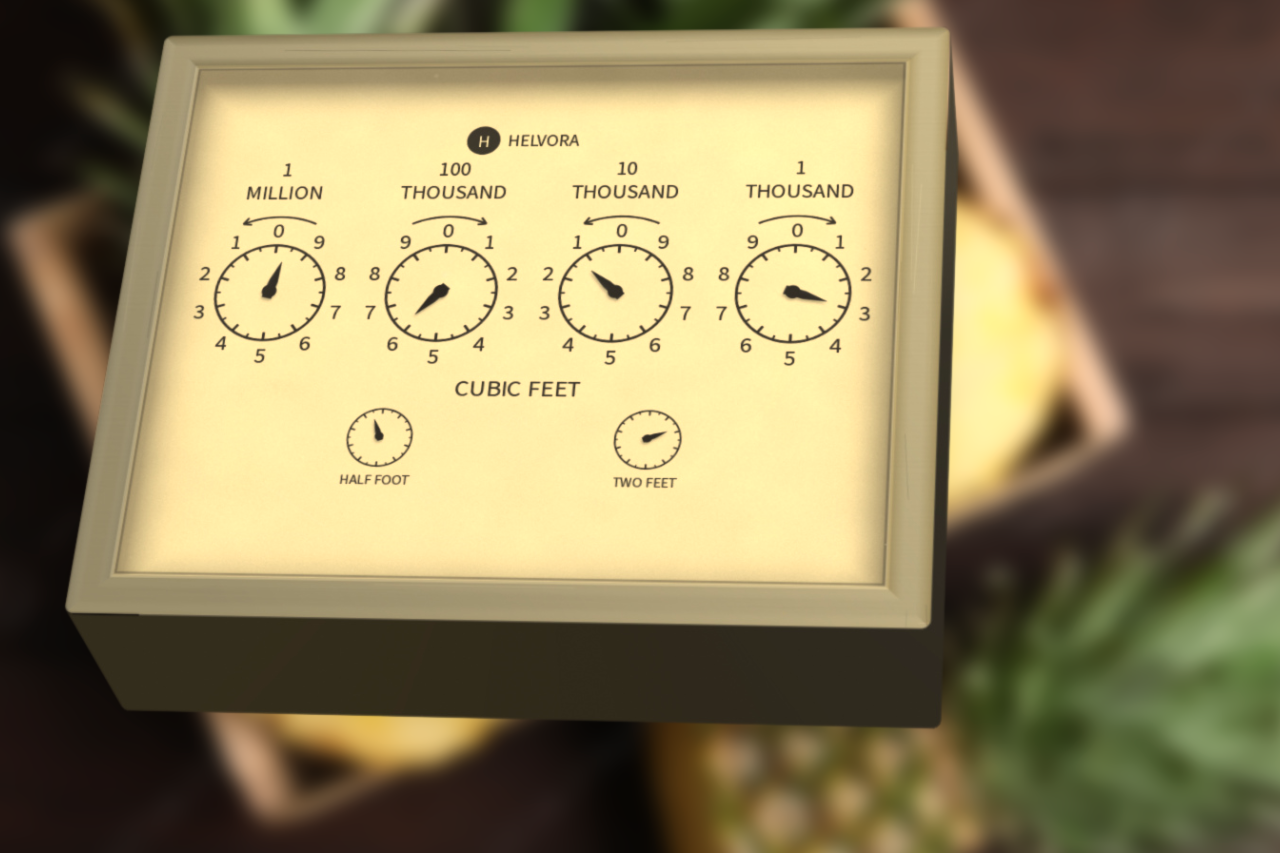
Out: 961300 ft³
